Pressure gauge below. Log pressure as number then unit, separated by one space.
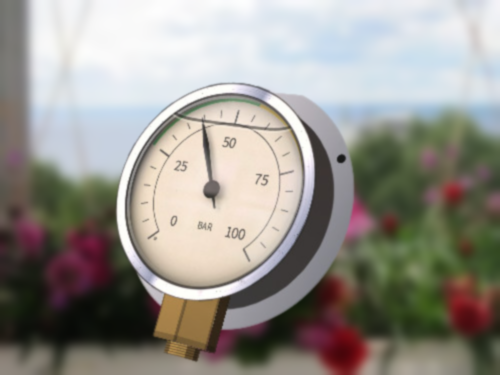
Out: 40 bar
